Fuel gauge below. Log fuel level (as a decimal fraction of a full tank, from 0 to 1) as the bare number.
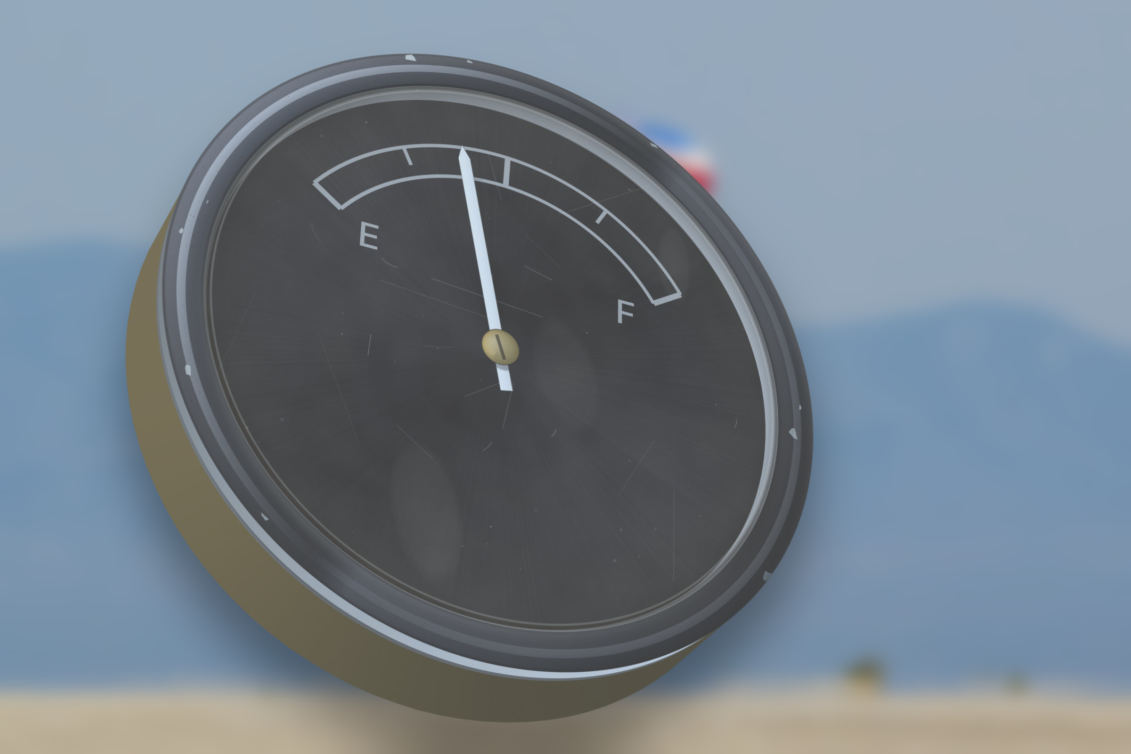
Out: 0.375
